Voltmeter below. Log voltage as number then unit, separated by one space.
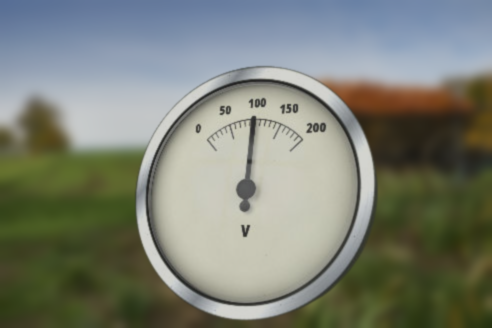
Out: 100 V
